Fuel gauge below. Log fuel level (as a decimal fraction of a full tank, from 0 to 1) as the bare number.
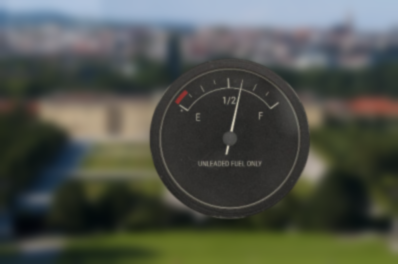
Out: 0.625
